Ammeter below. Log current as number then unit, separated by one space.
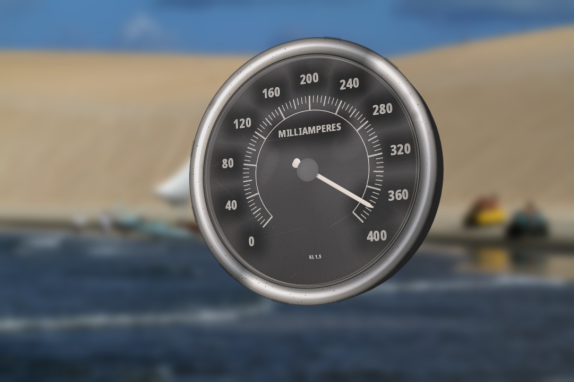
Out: 380 mA
